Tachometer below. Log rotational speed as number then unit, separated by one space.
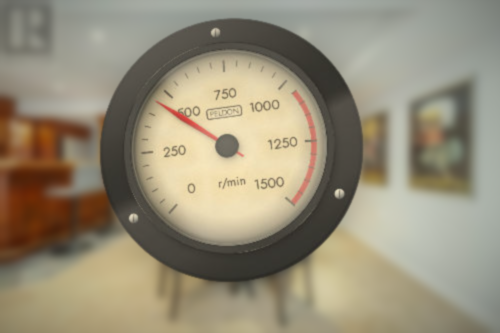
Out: 450 rpm
